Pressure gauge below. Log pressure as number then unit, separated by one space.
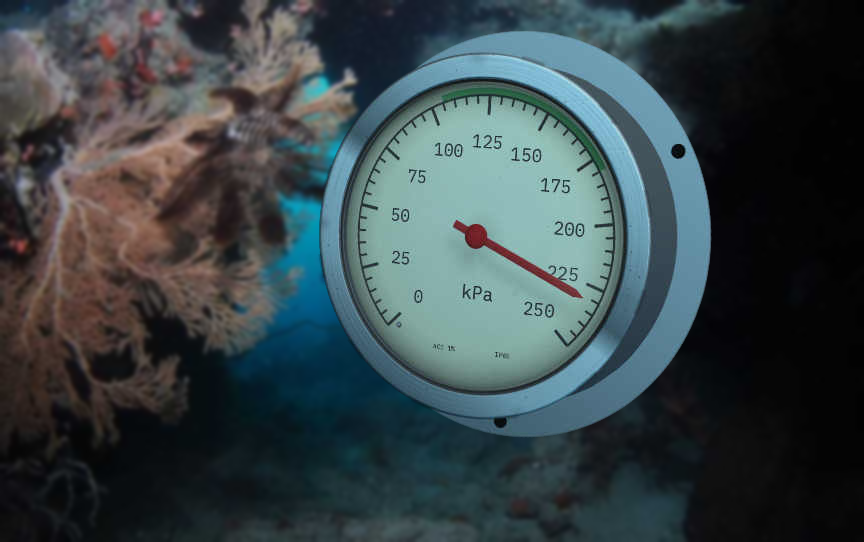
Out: 230 kPa
